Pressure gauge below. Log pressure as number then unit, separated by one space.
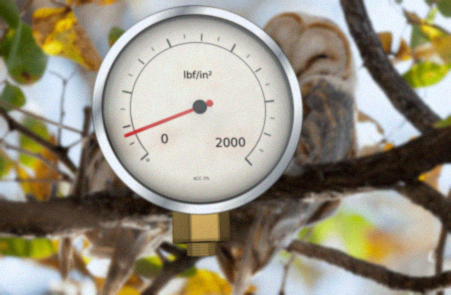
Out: 150 psi
